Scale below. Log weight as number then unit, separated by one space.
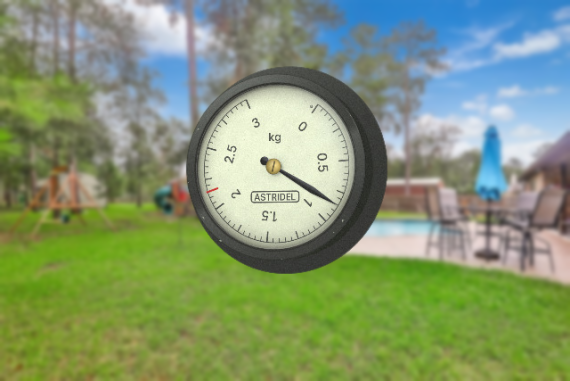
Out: 0.85 kg
